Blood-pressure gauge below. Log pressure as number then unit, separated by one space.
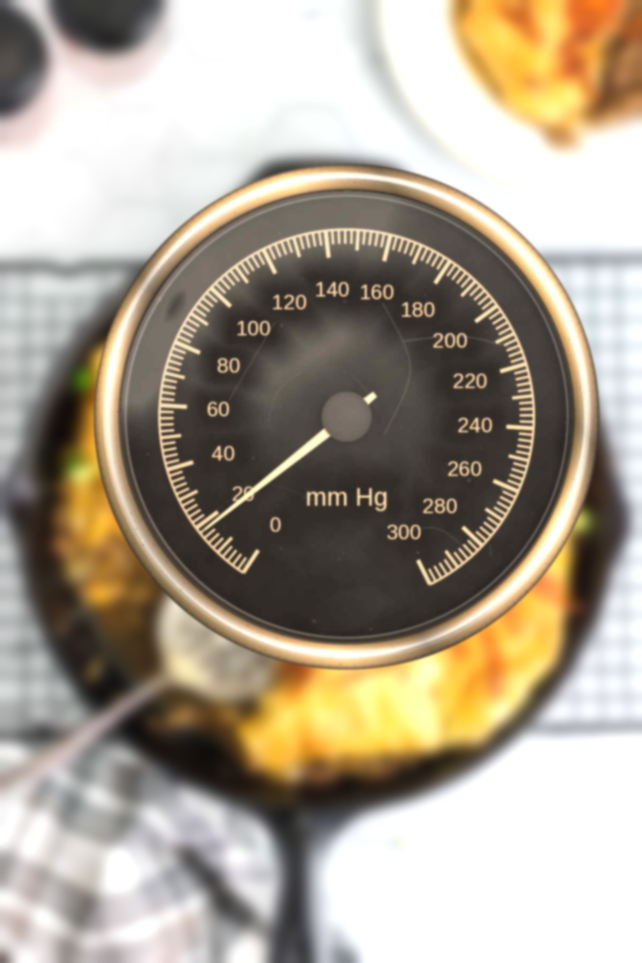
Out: 18 mmHg
